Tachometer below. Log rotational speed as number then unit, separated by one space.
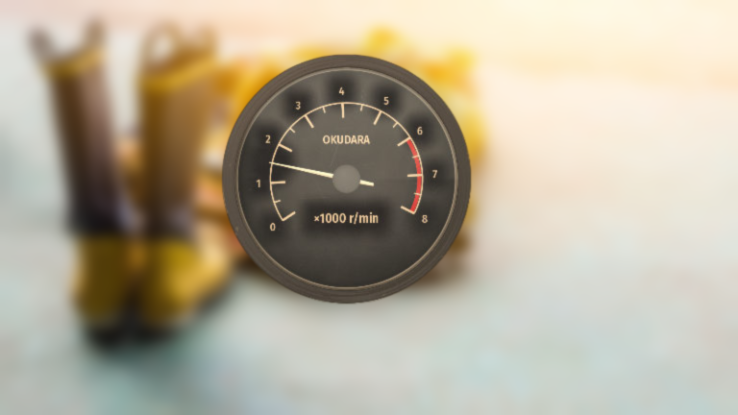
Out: 1500 rpm
